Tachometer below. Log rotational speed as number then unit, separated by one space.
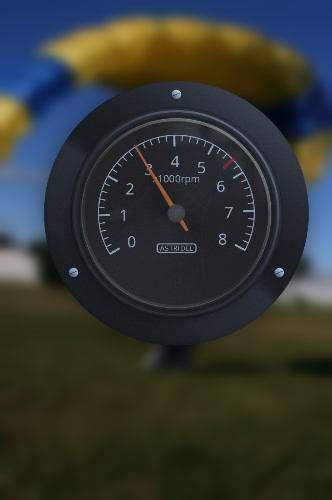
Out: 3000 rpm
